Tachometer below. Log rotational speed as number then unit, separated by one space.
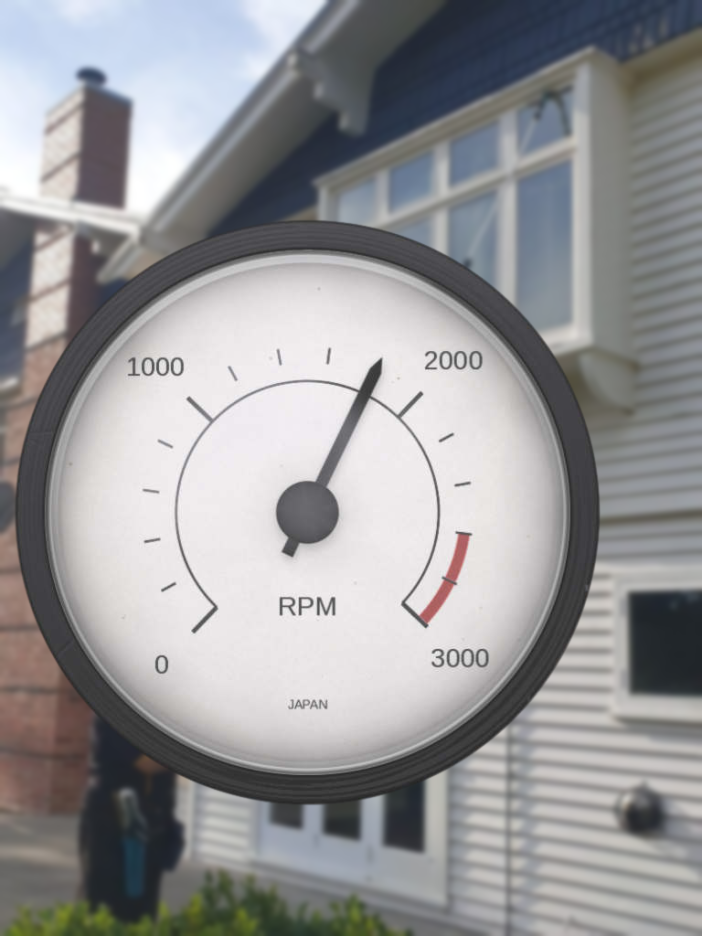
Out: 1800 rpm
